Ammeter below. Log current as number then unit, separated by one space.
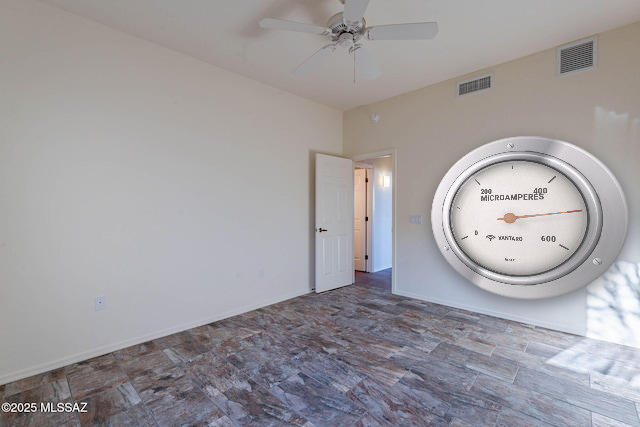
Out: 500 µA
